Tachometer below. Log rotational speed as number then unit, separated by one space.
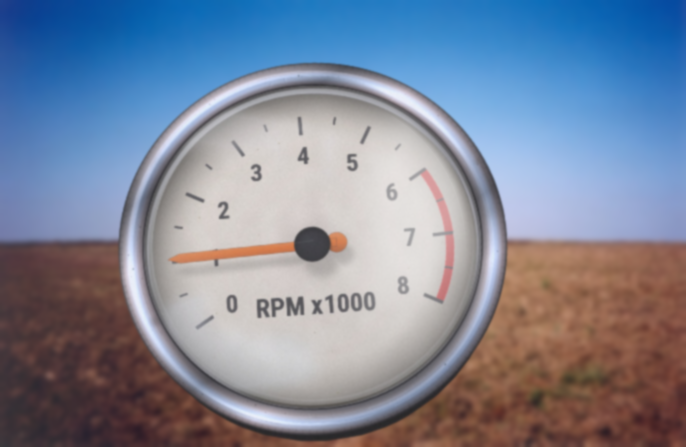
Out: 1000 rpm
